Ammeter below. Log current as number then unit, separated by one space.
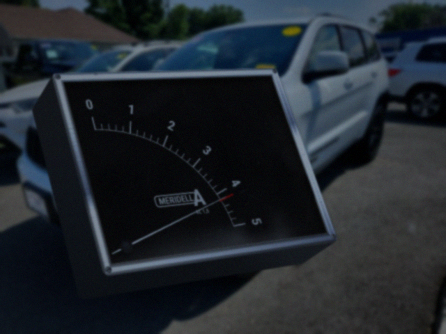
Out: 4.2 A
